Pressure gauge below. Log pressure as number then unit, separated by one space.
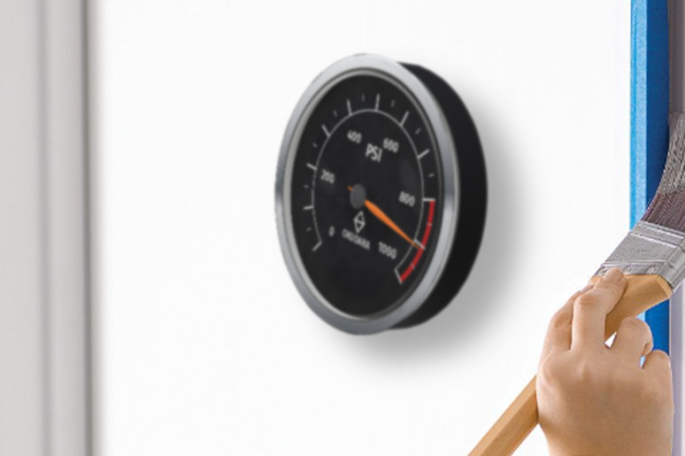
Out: 900 psi
